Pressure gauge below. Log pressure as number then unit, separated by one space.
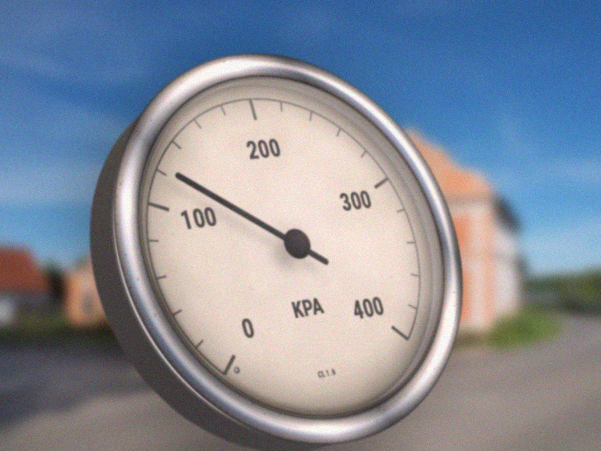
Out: 120 kPa
